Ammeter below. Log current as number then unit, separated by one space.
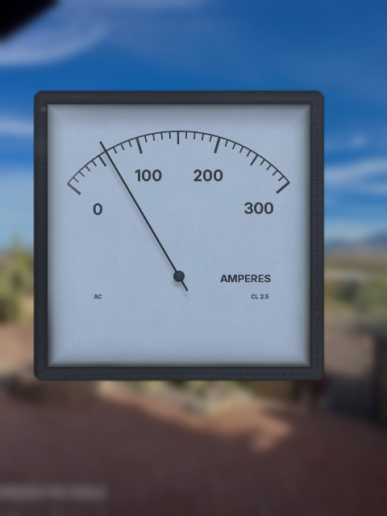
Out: 60 A
